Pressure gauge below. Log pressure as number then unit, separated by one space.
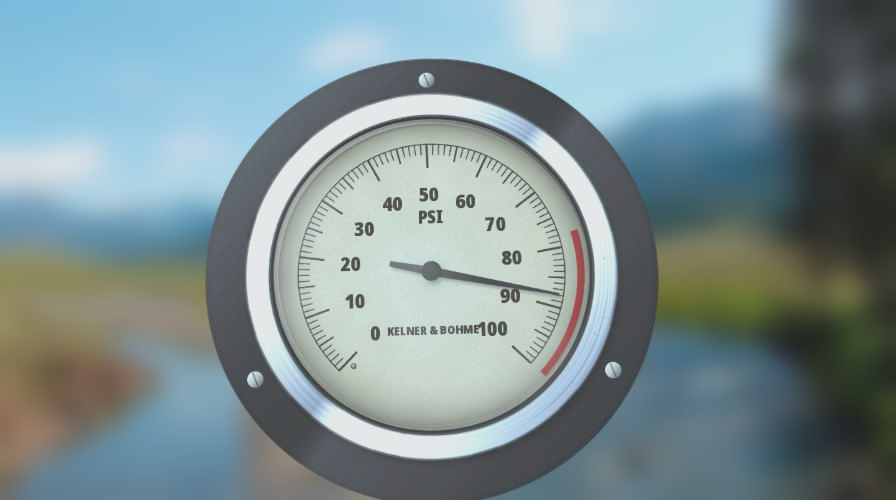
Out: 88 psi
